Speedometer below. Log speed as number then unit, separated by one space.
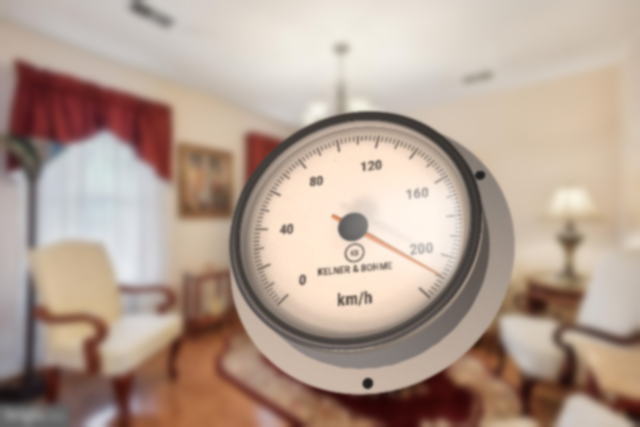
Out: 210 km/h
